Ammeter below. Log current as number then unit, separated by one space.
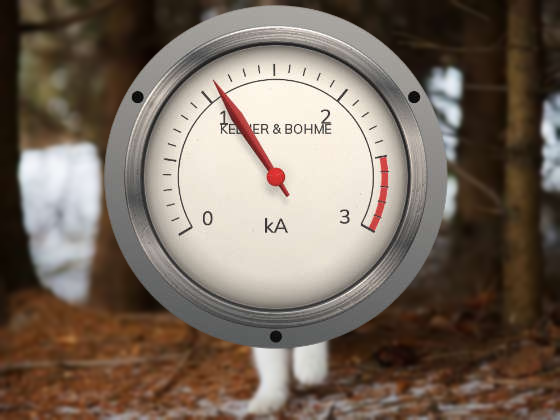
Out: 1.1 kA
